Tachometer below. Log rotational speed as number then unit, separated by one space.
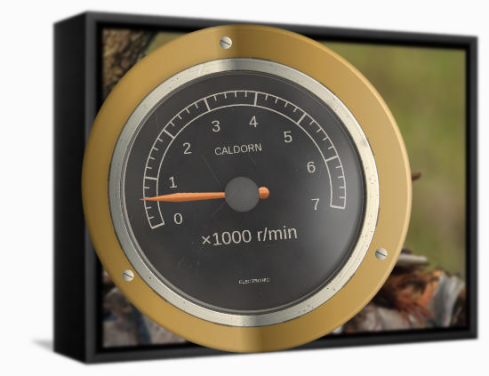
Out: 600 rpm
